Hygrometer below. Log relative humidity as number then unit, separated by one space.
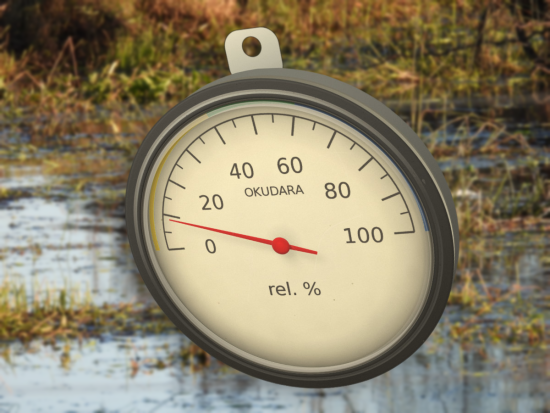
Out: 10 %
